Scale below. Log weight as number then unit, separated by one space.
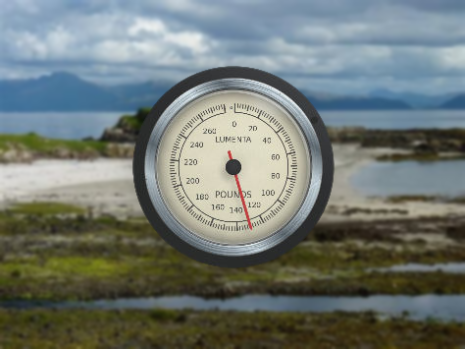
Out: 130 lb
